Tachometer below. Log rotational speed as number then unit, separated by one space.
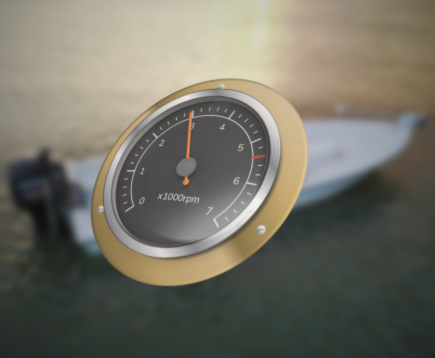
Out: 3000 rpm
